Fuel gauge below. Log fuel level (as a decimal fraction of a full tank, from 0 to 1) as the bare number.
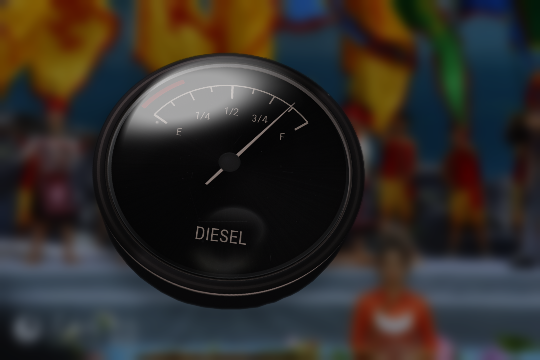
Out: 0.875
